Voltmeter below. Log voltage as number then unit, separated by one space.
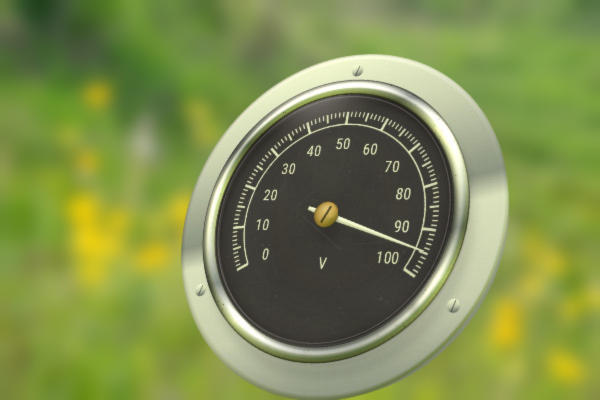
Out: 95 V
